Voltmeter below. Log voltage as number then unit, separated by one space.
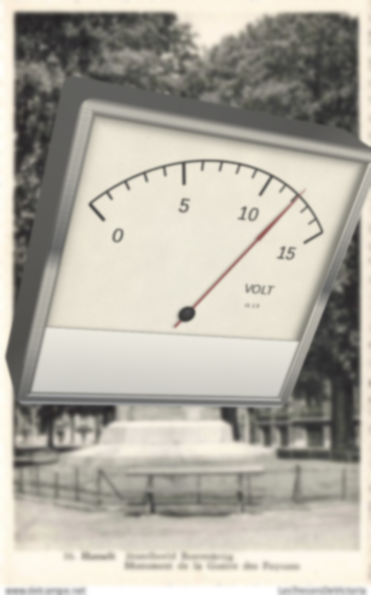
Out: 12 V
